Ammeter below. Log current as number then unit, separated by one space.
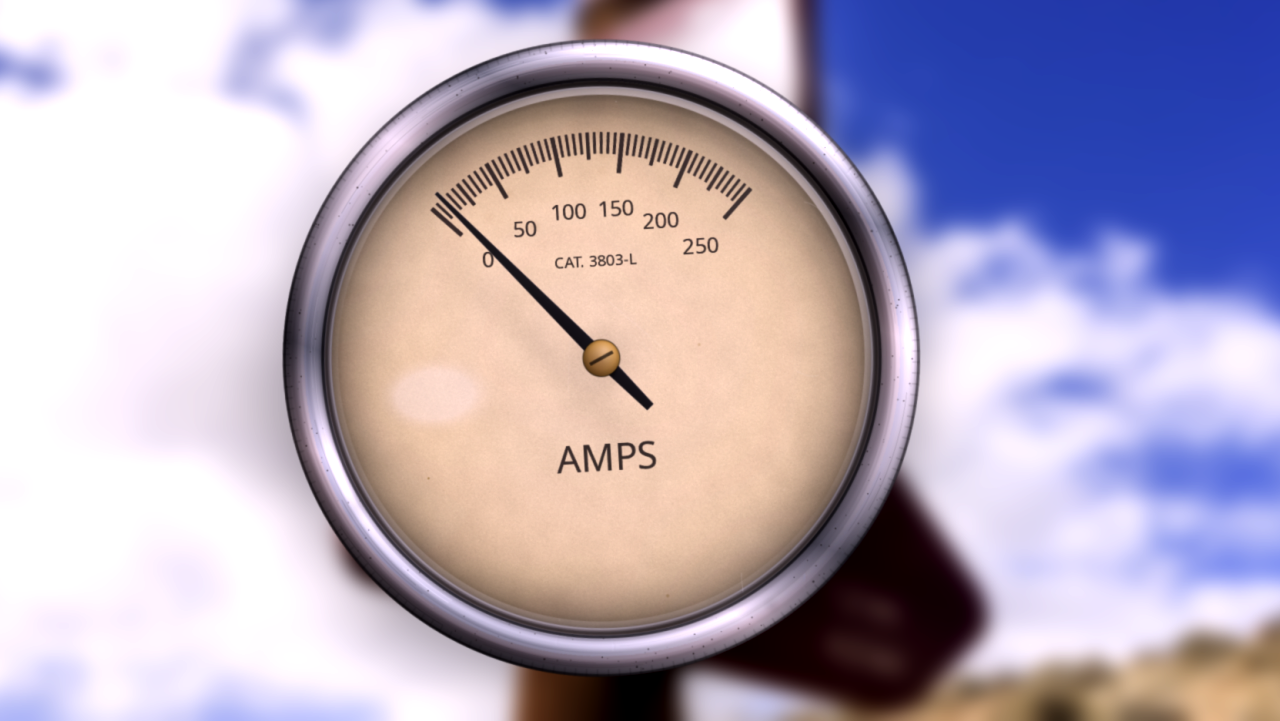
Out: 10 A
